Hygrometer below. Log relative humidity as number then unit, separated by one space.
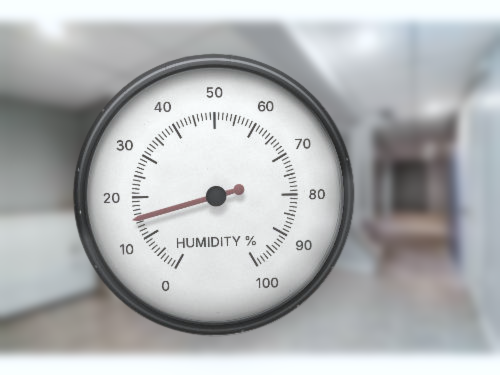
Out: 15 %
